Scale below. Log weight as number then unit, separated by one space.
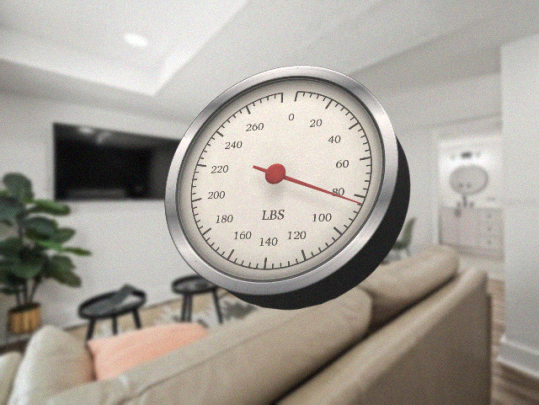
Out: 84 lb
